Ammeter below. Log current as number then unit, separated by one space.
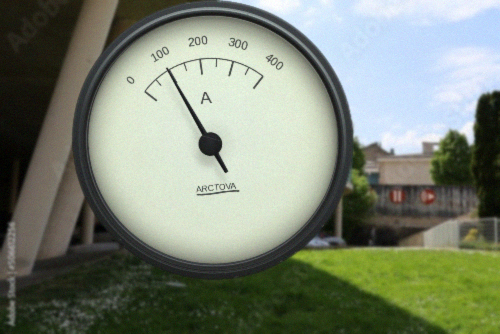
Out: 100 A
